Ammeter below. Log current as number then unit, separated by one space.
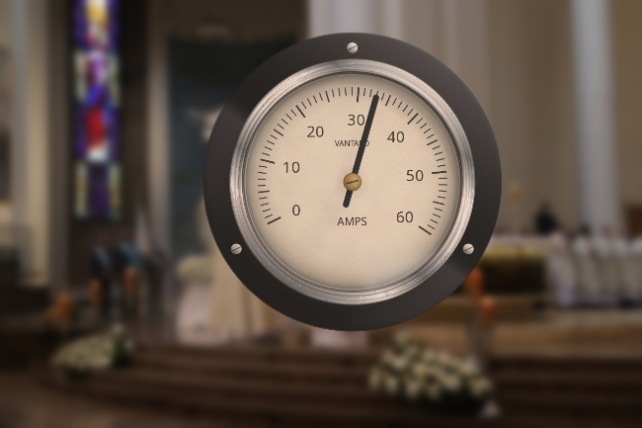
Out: 33 A
